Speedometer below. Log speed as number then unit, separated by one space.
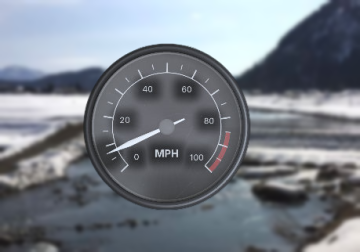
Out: 7.5 mph
